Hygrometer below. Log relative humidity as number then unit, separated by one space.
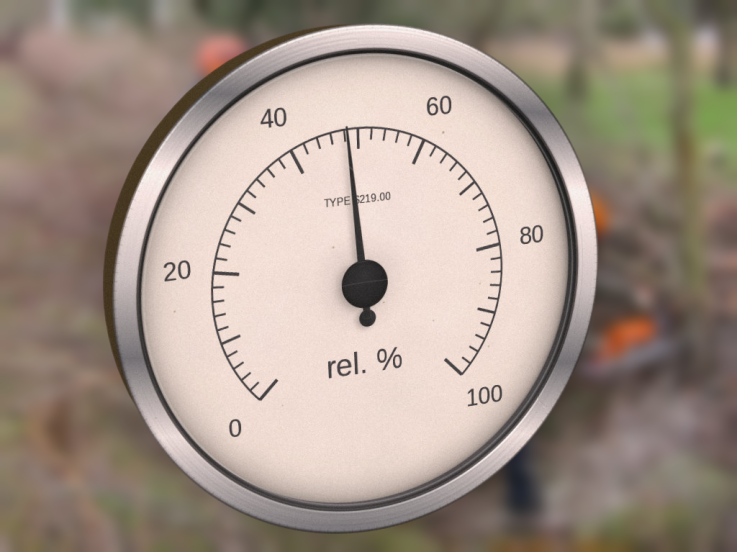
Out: 48 %
